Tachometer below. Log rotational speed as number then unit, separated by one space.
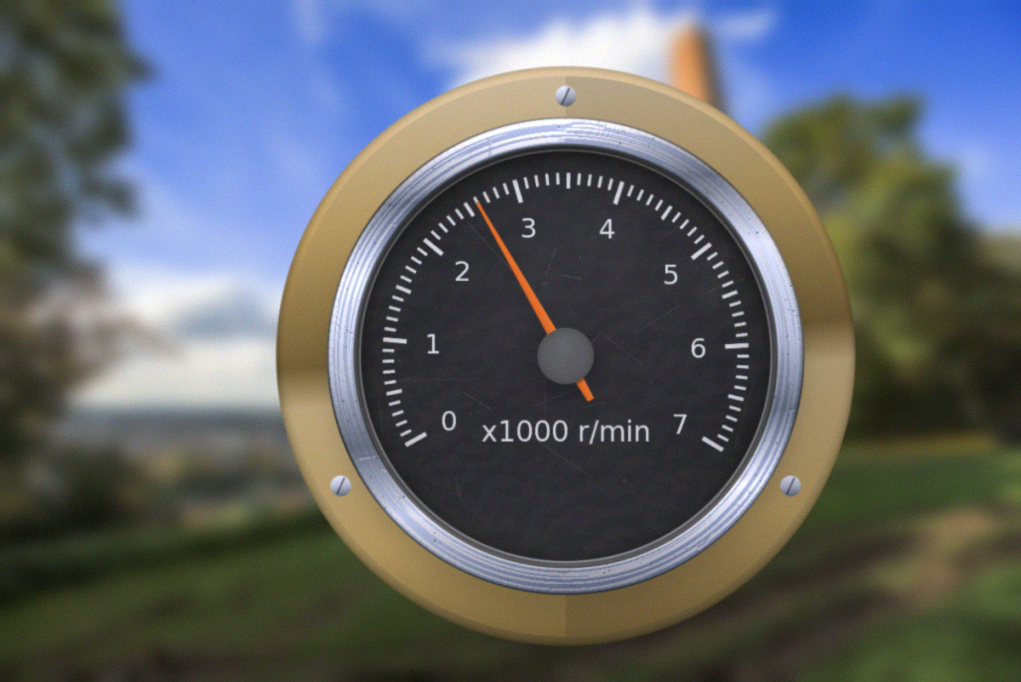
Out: 2600 rpm
